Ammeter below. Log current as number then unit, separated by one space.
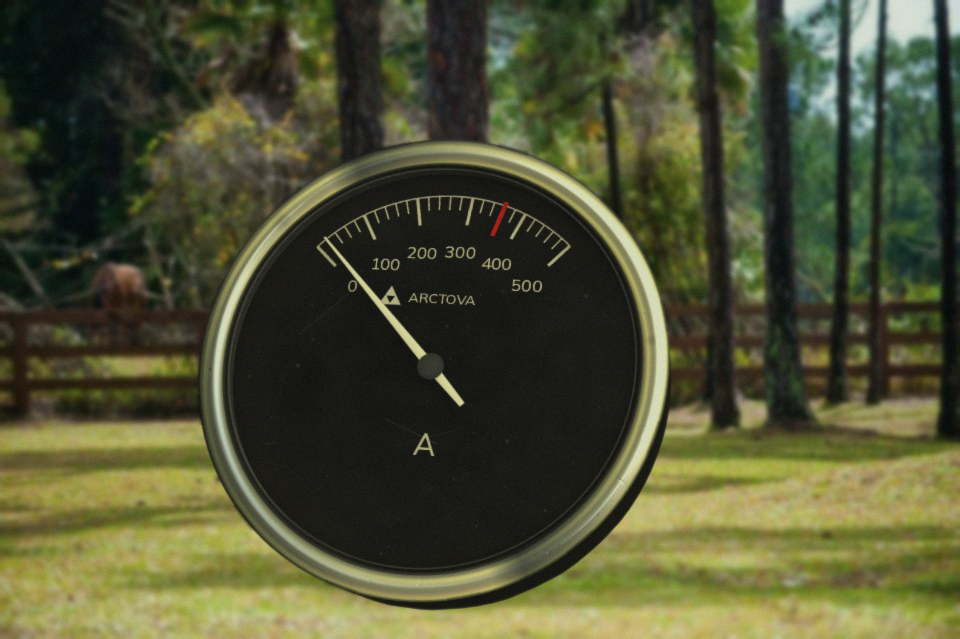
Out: 20 A
